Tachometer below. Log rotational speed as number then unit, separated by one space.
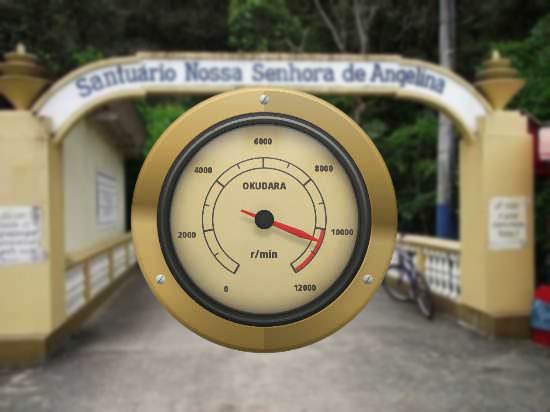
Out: 10500 rpm
